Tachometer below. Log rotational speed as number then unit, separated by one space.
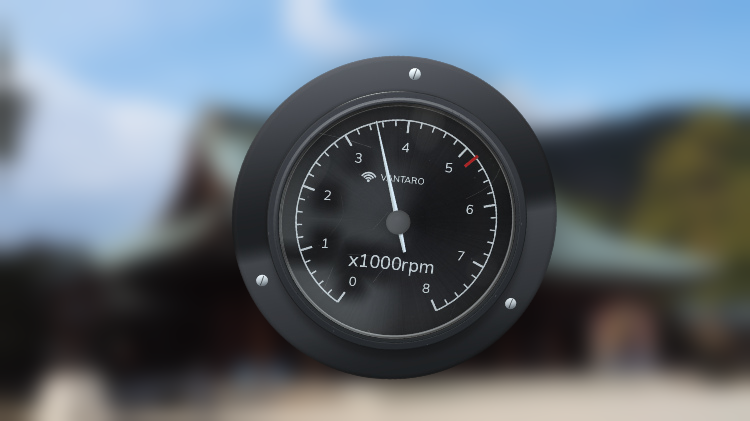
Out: 3500 rpm
